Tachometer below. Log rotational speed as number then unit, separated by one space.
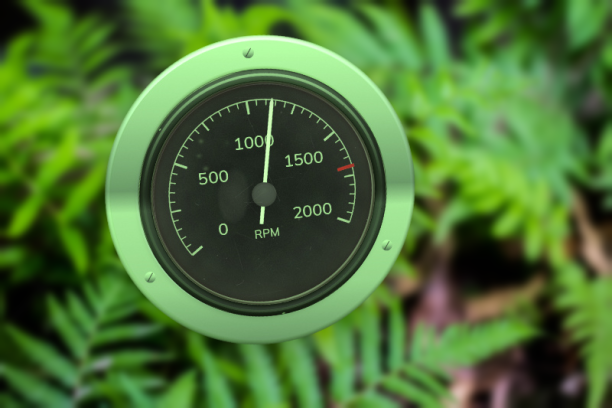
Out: 1125 rpm
